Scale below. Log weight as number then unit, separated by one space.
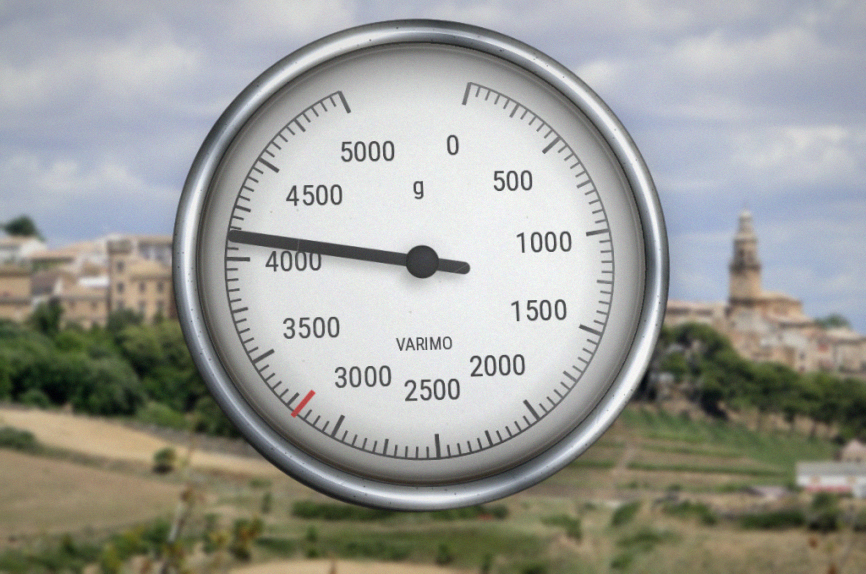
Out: 4100 g
